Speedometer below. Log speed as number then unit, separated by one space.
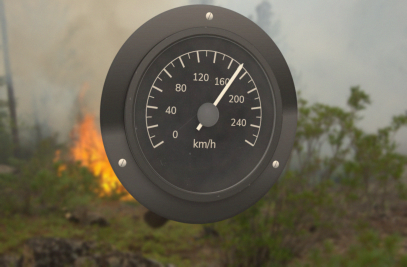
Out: 170 km/h
